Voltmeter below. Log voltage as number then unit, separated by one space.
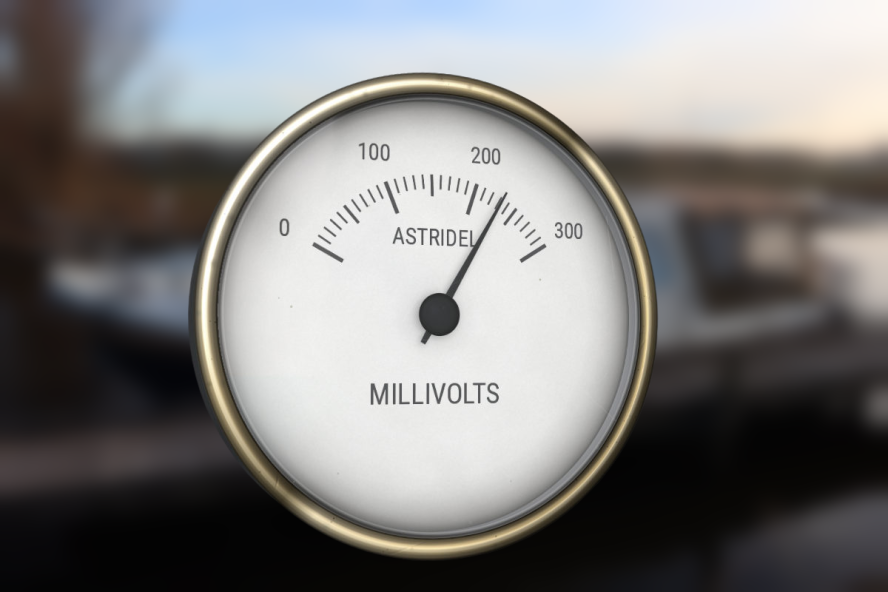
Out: 230 mV
